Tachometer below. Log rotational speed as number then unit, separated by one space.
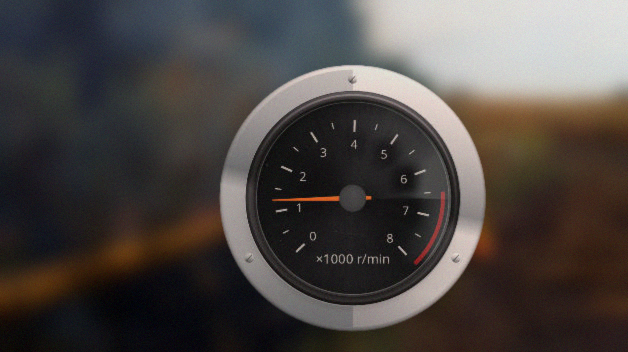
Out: 1250 rpm
